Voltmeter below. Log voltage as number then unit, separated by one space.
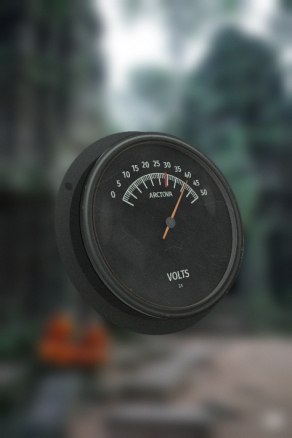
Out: 40 V
